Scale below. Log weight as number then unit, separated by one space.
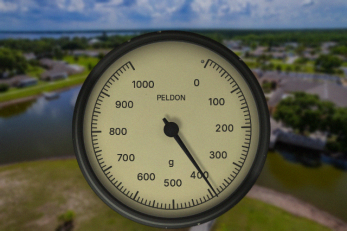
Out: 390 g
